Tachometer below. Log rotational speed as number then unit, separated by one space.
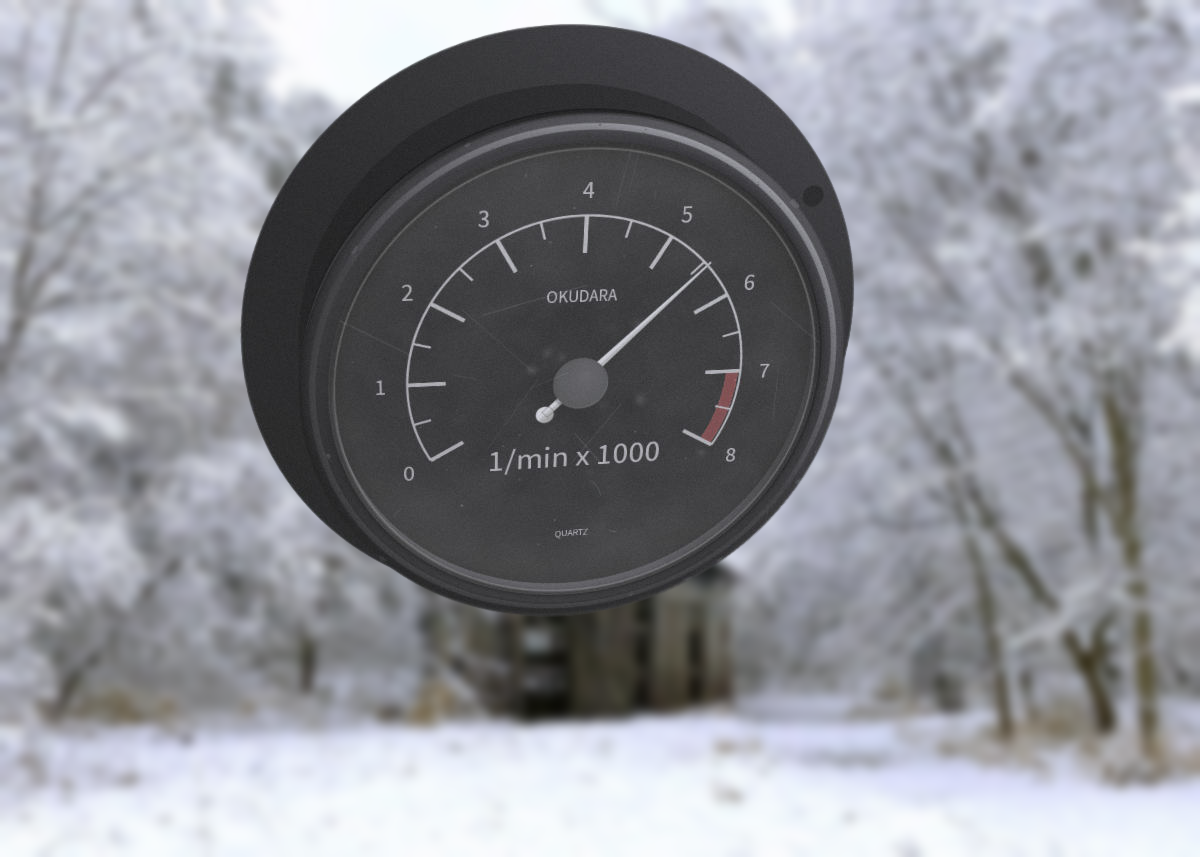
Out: 5500 rpm
